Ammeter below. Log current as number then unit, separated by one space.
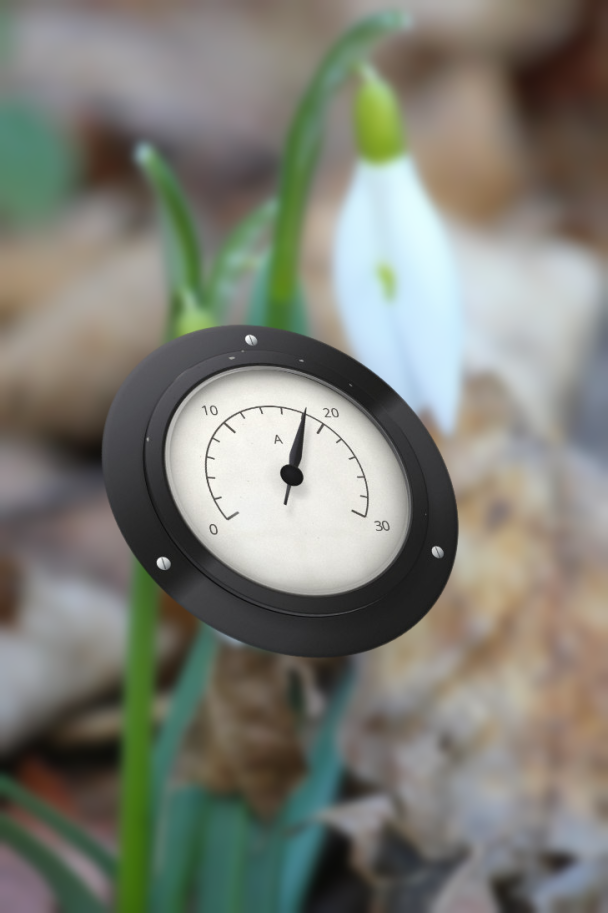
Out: 18 A
